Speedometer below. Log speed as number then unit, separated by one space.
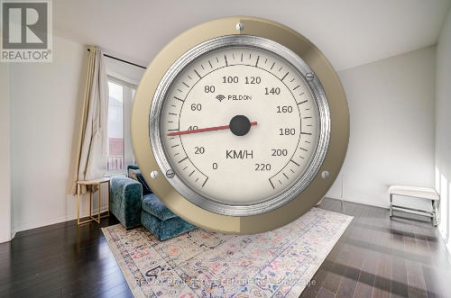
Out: 37.5 km/h
